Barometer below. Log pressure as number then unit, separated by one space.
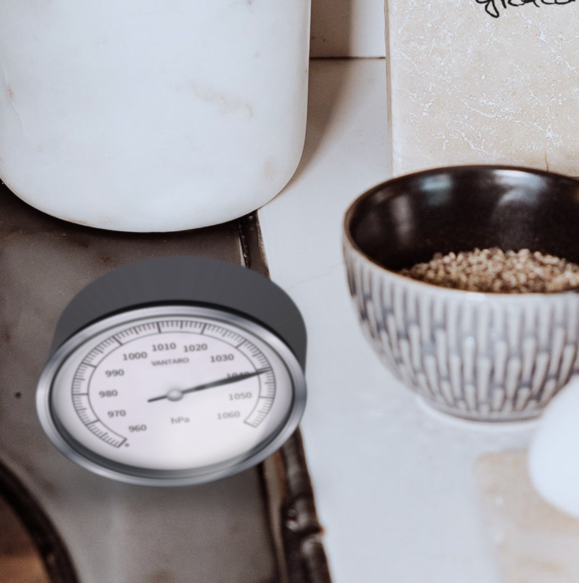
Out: 1040 hPa
